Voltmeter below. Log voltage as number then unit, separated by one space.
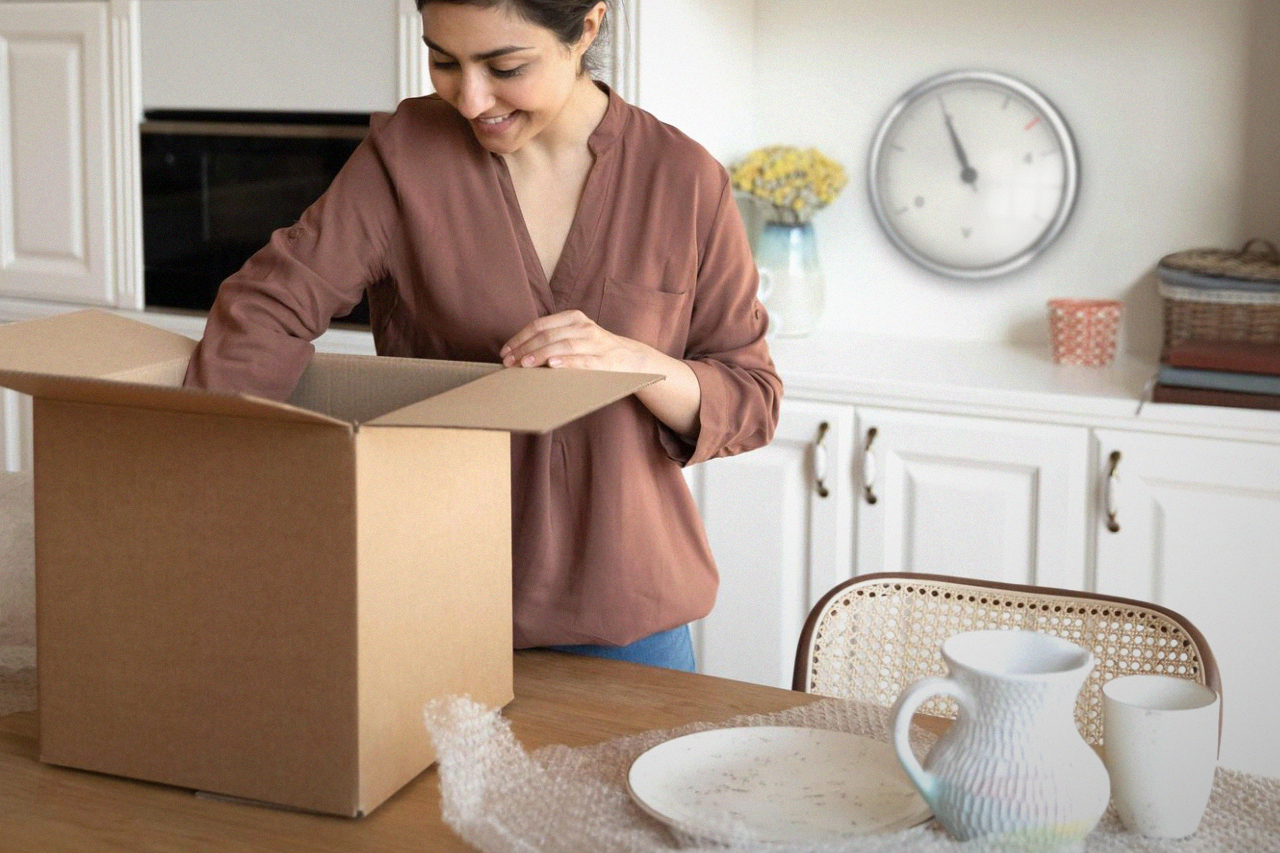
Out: 2 V
